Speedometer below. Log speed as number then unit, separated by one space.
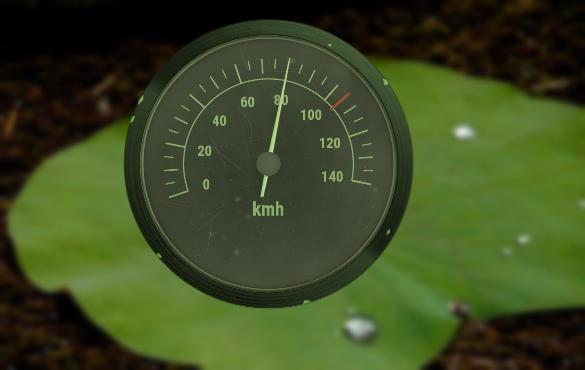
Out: 80 km/h
